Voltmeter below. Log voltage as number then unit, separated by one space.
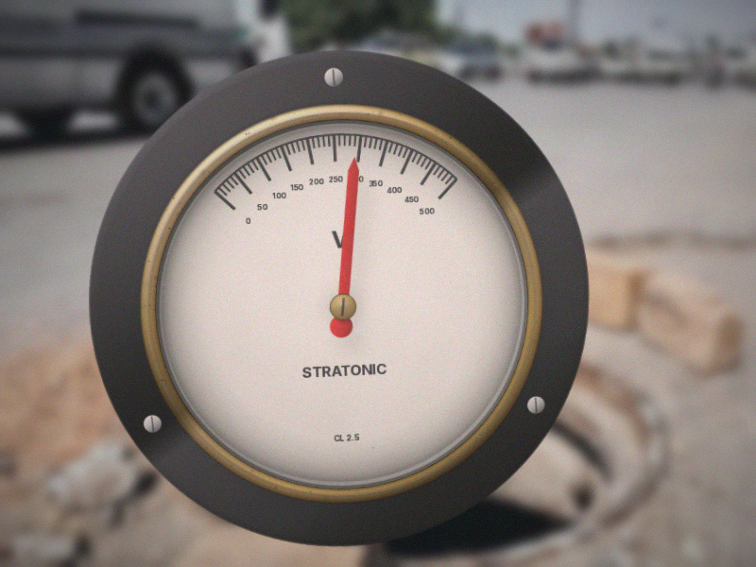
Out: 290 V
